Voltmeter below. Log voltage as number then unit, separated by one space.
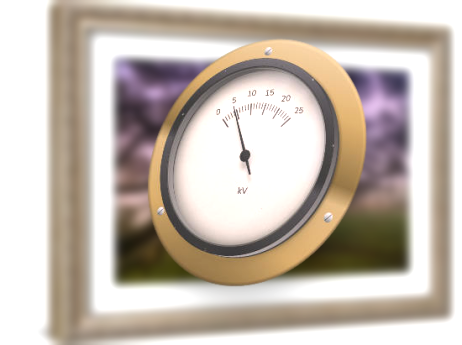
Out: 5 kV
